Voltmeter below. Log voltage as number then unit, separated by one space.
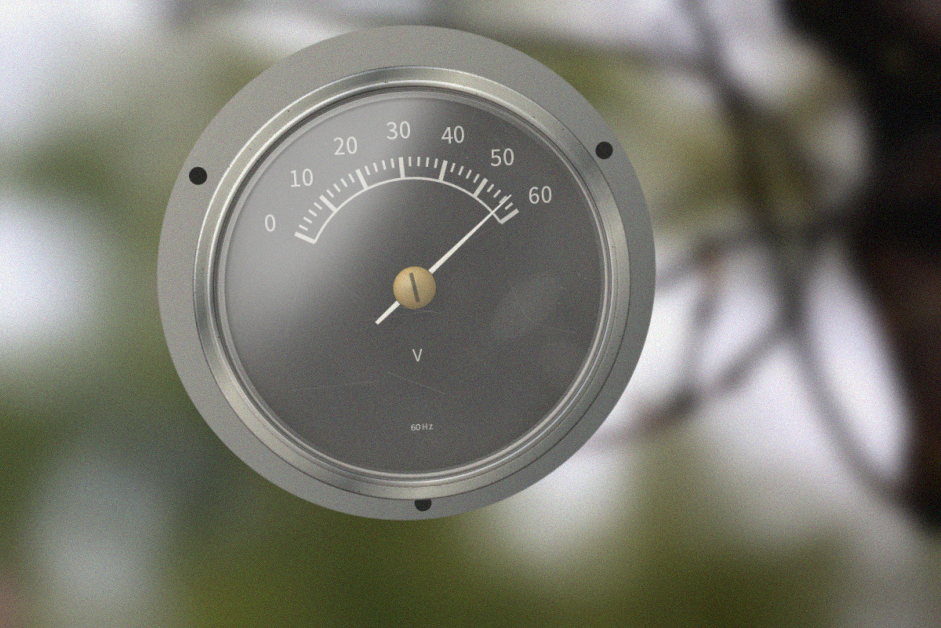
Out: 56 V
